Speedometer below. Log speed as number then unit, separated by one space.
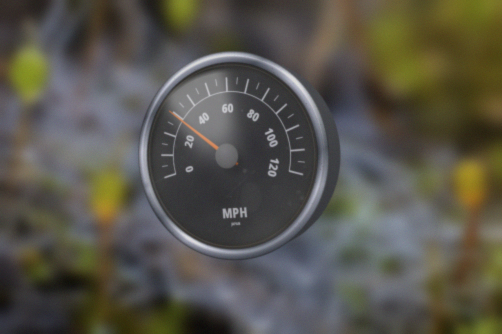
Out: 30 mph
